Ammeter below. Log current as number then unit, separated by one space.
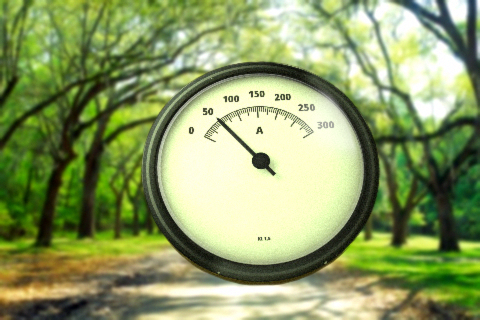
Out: 50 A
